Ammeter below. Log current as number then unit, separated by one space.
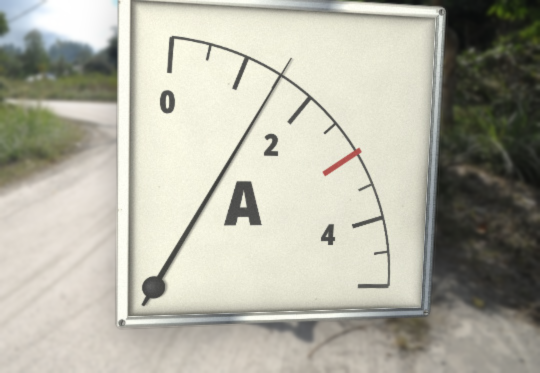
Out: 1.5 A
